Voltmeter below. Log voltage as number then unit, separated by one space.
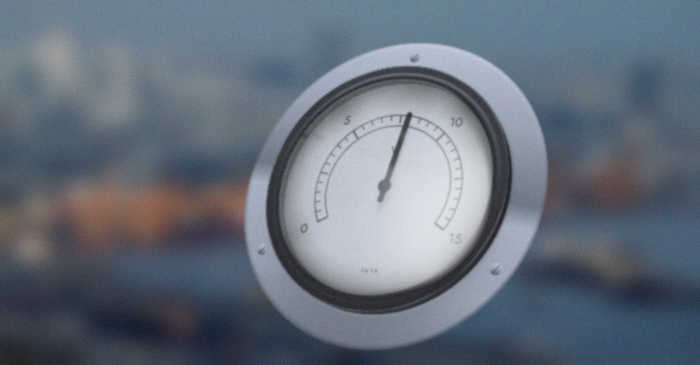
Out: 8 V
